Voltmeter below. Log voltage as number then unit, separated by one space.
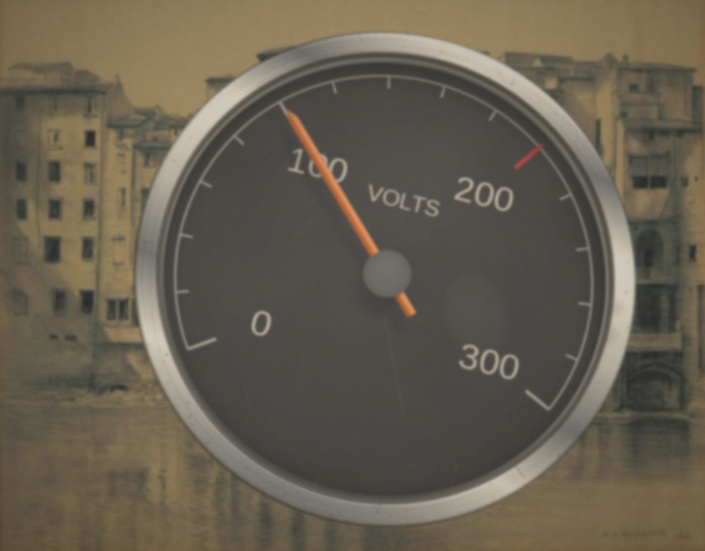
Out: 100 V
